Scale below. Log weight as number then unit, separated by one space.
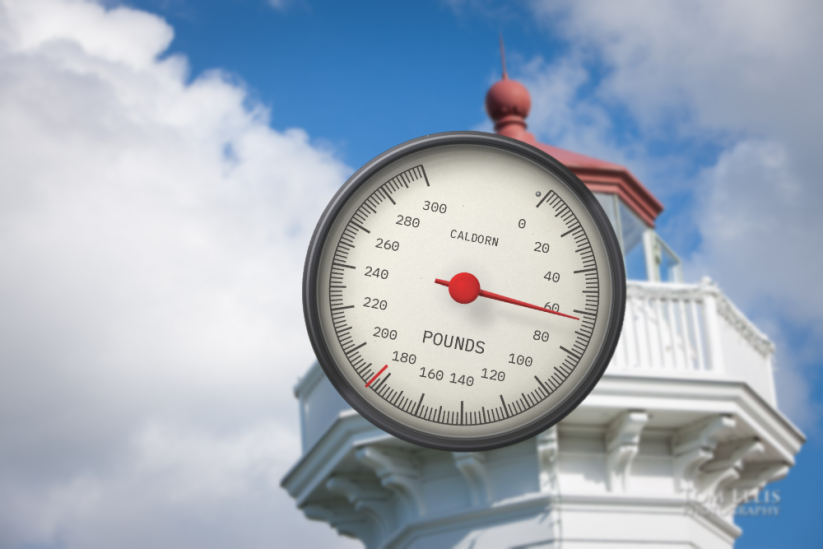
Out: 64 lb
